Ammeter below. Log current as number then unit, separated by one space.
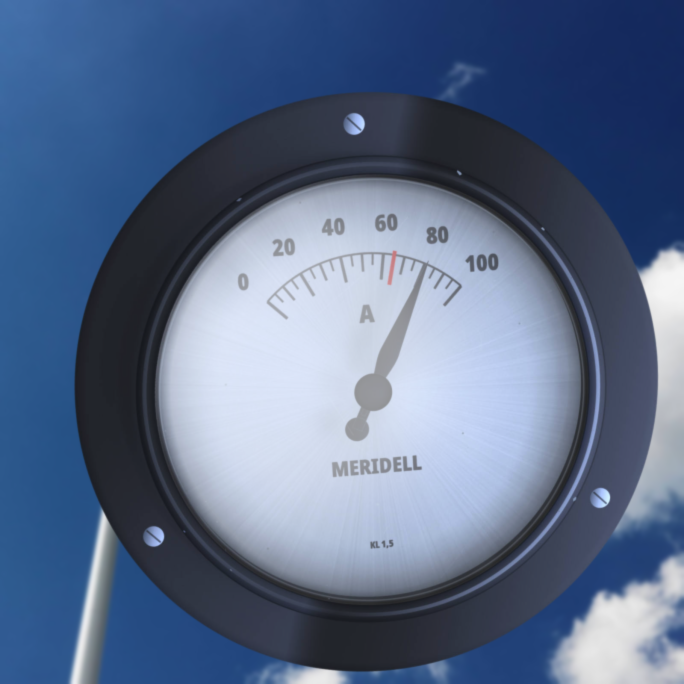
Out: 80 A
